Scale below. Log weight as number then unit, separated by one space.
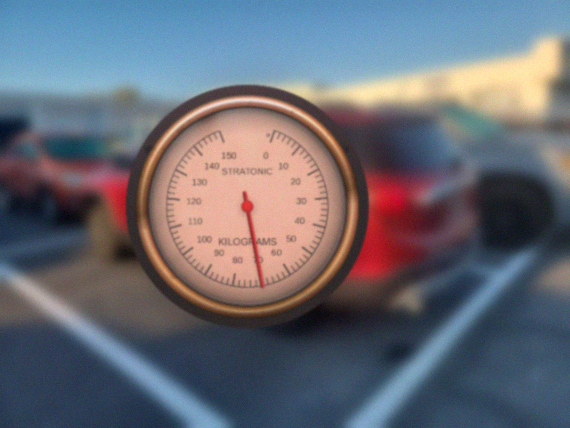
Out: 70 kg
